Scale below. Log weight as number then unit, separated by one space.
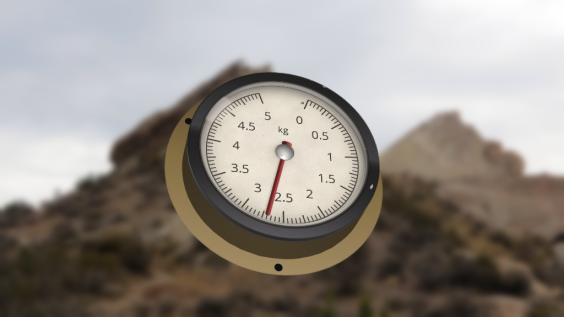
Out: 2.7 kg
